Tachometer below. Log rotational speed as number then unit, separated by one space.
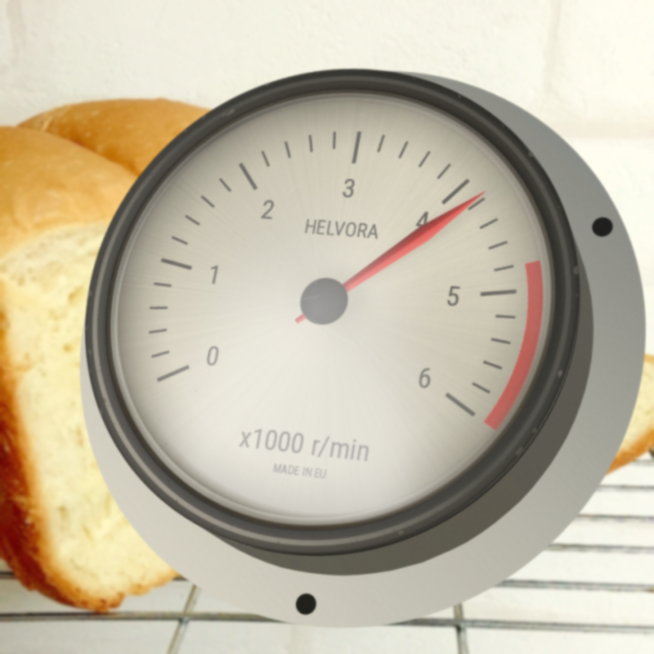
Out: 4200 rpm
